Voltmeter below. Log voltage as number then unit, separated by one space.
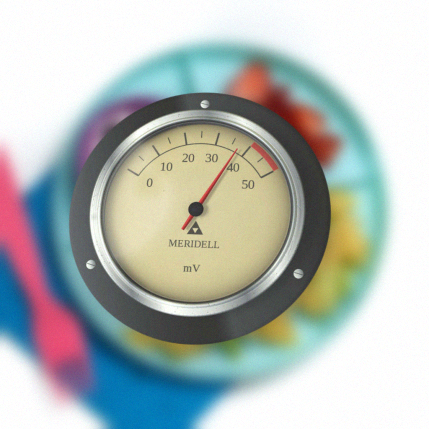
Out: 37.5 mV
